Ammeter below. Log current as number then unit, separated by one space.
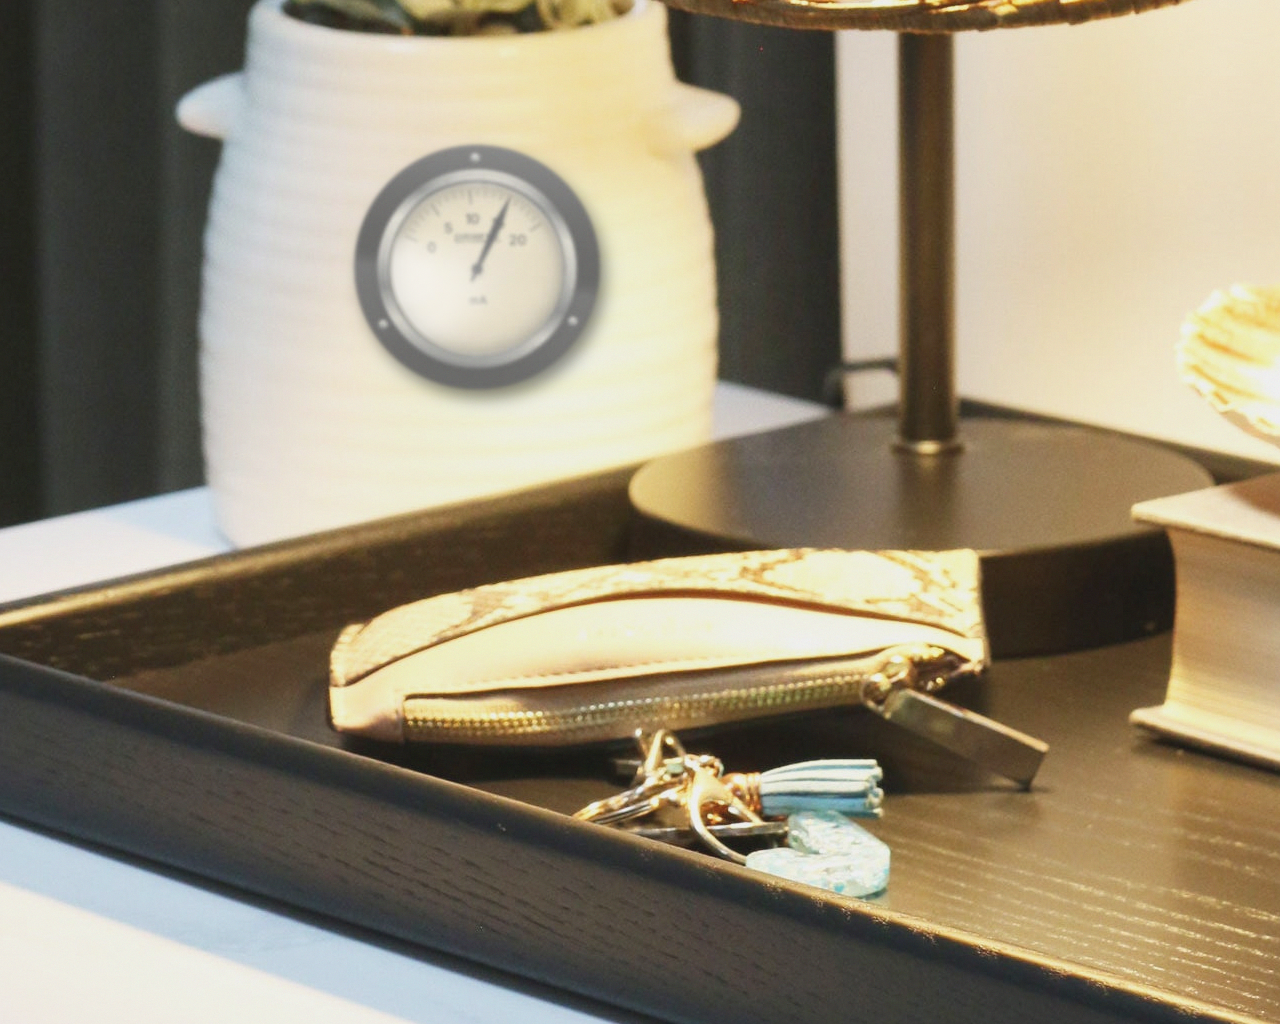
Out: 15 mA
